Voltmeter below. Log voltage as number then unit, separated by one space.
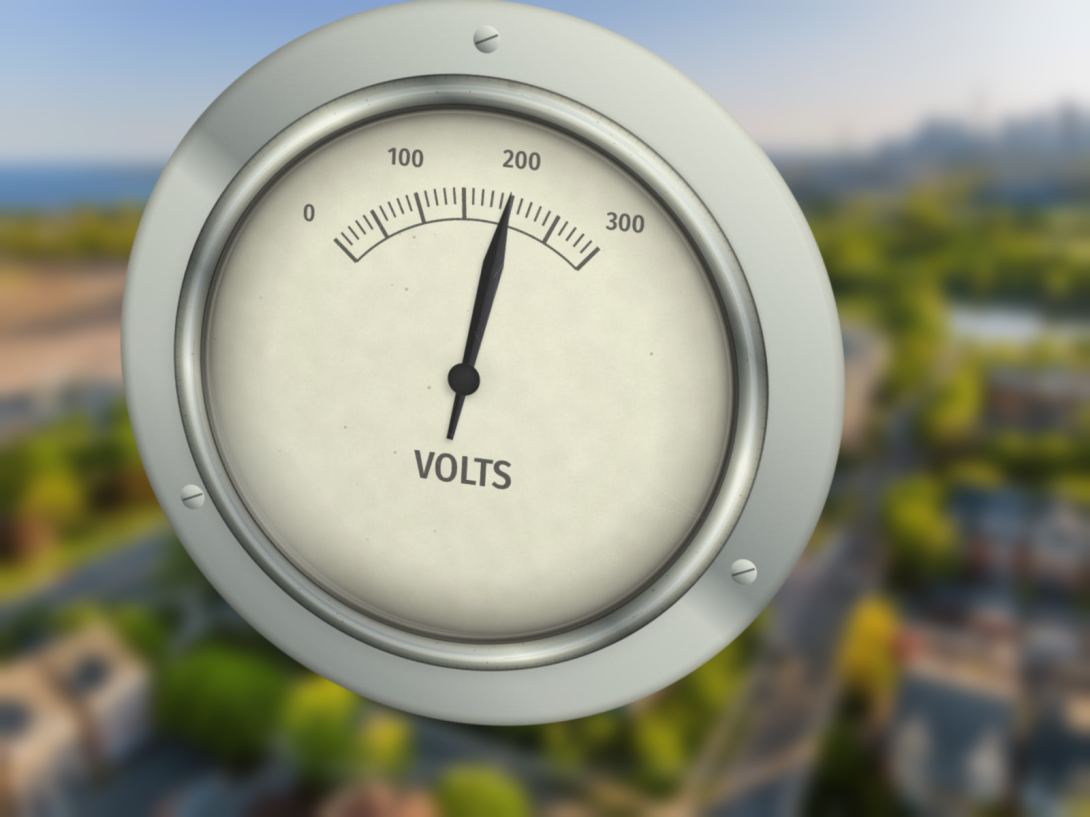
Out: 200 V
